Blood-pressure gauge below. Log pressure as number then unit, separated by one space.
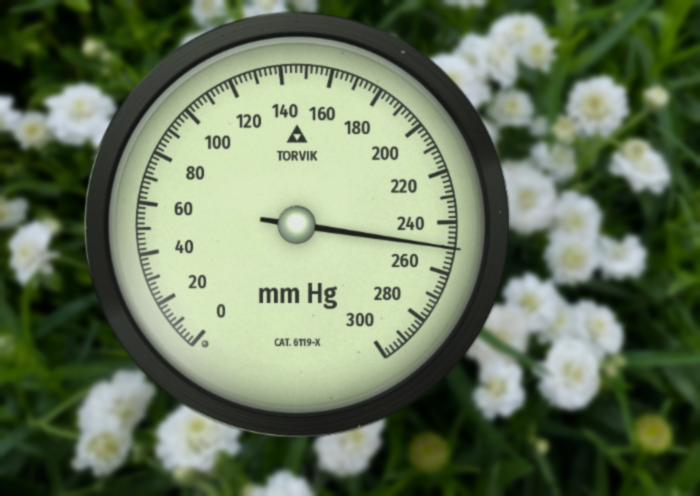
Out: 250 mmHg
